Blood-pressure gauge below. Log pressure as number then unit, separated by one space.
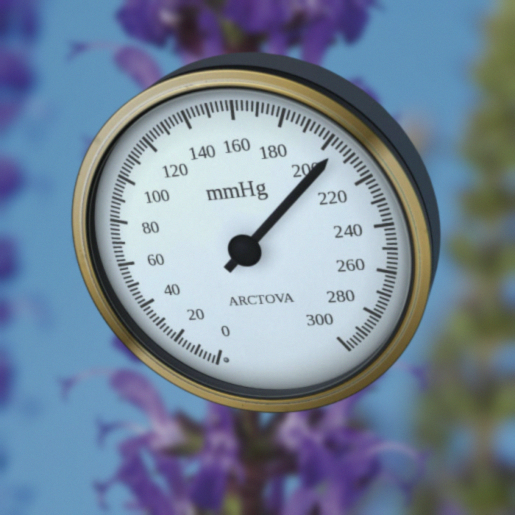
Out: 204 mmHg
